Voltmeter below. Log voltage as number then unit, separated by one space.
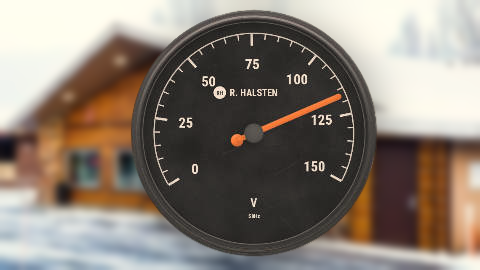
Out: 117.5 V
